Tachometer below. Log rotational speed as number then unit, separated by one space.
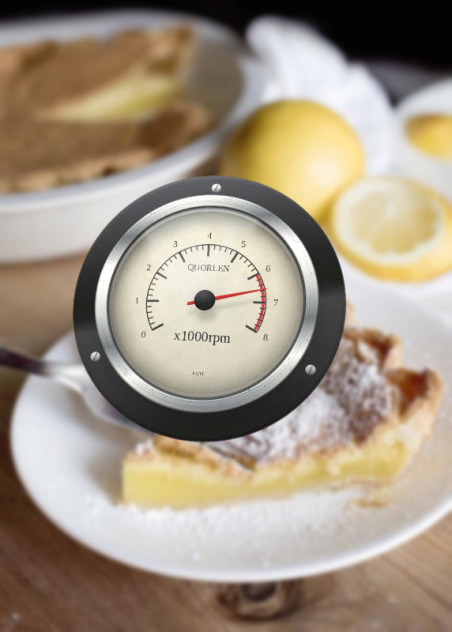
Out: 6600 rpm
